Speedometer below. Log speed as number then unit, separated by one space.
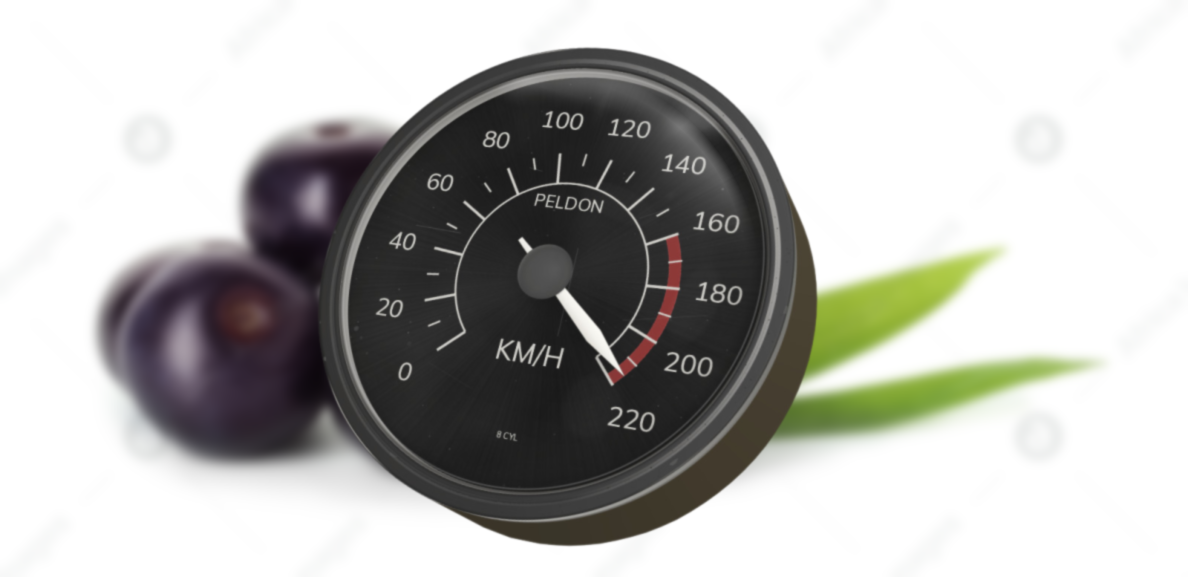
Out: 215 km/h
